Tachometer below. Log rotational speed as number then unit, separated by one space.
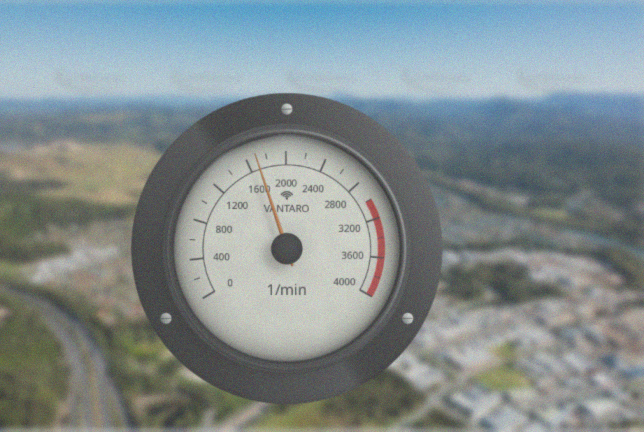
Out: 1700 rpm
